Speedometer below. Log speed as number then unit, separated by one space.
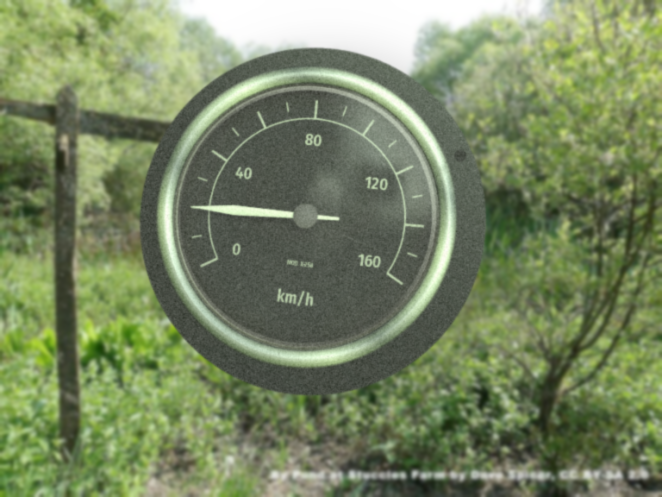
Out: 20 km/h
